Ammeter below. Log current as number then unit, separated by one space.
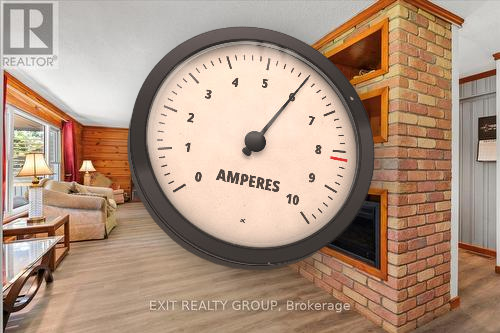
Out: 6 A
